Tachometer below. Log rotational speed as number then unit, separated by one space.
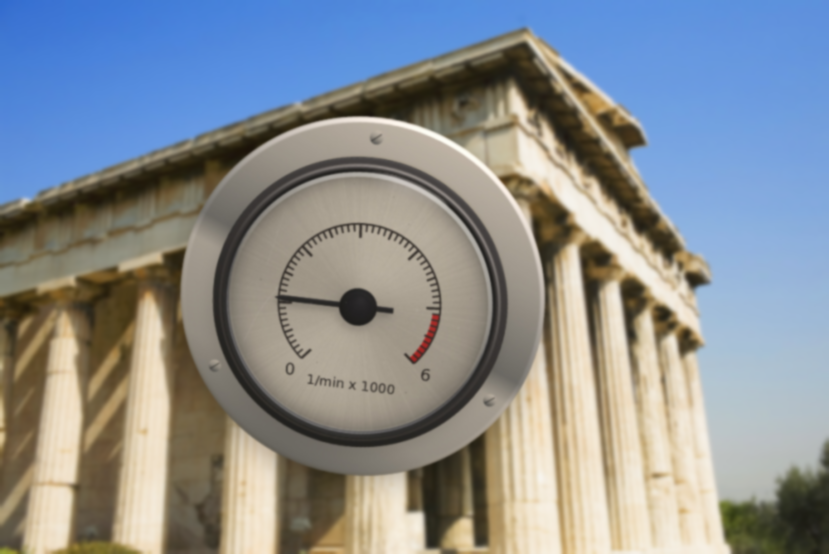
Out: 1100 rpm
